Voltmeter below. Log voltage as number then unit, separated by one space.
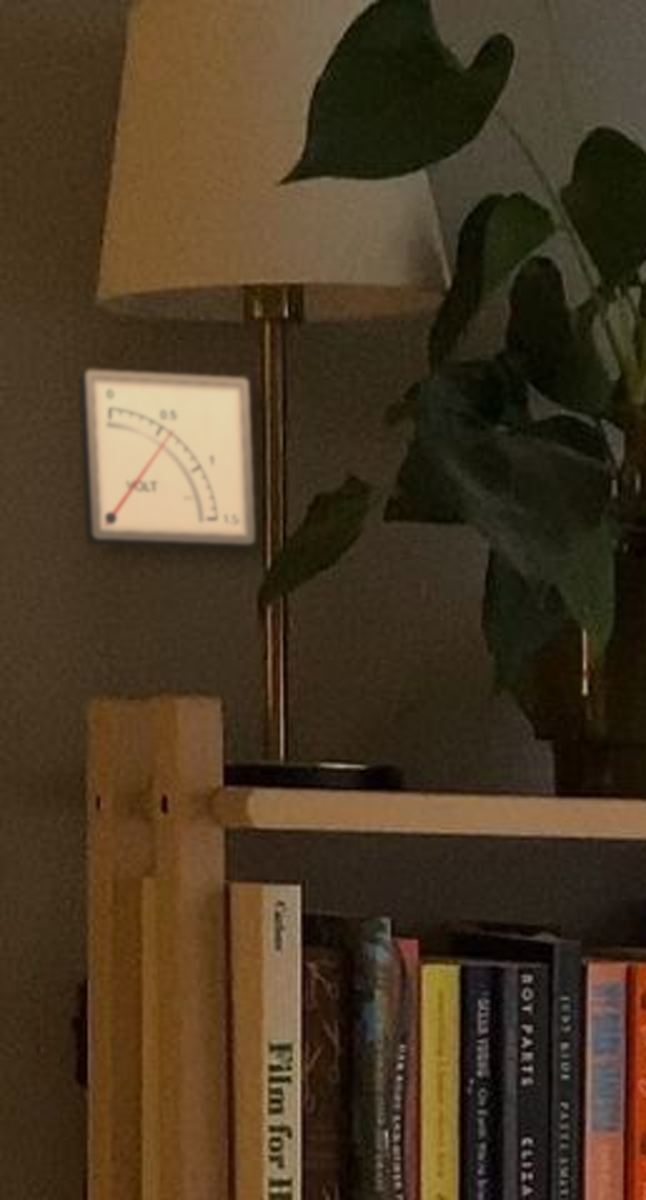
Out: 0.6 V
